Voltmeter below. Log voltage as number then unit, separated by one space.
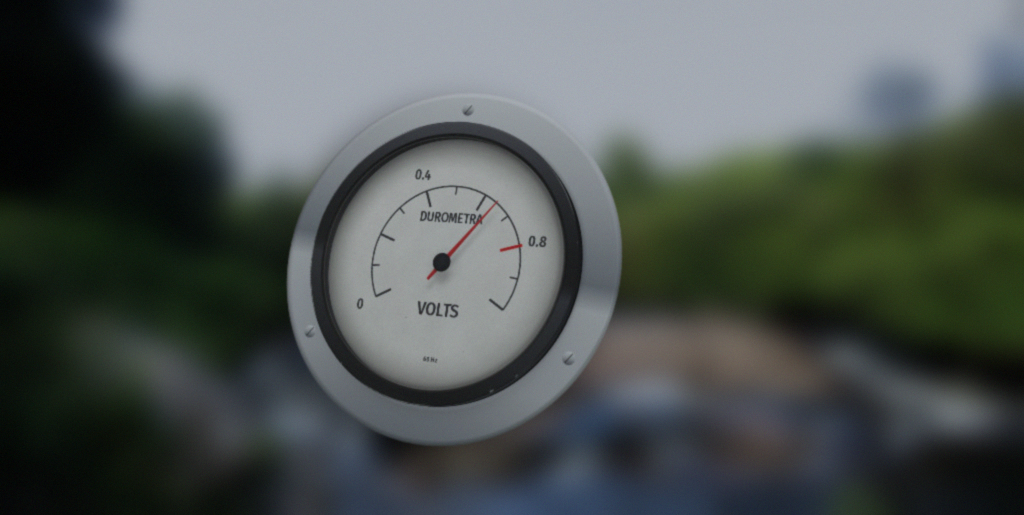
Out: 0.65 V
